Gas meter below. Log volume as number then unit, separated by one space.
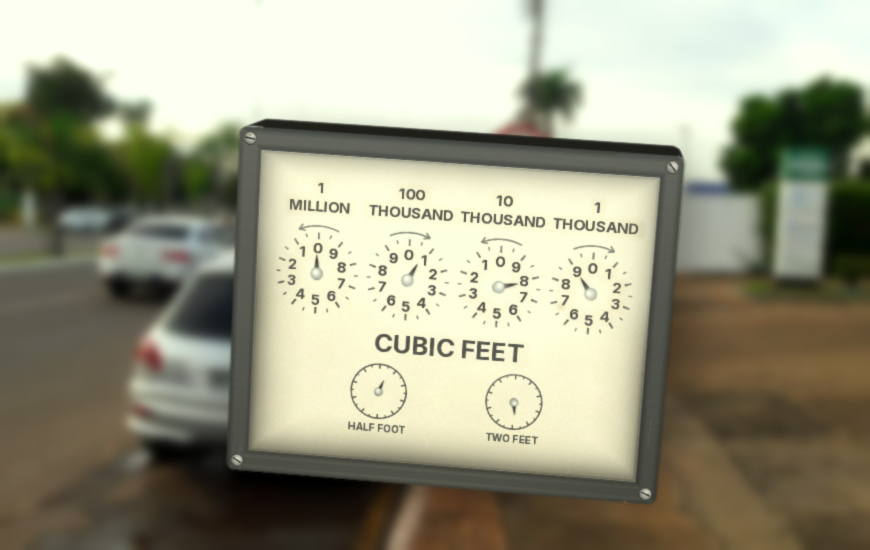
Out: 7900 ft³
